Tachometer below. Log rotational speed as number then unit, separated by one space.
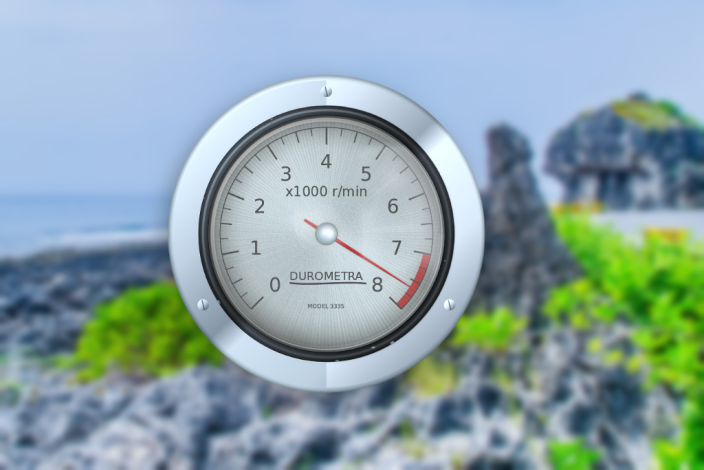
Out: 7625 rpm
